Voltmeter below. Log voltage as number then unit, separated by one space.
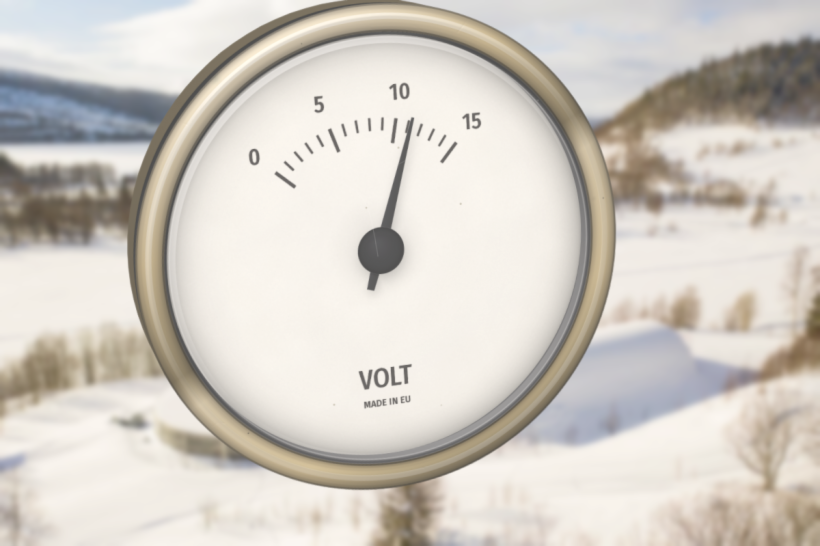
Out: 11 V
